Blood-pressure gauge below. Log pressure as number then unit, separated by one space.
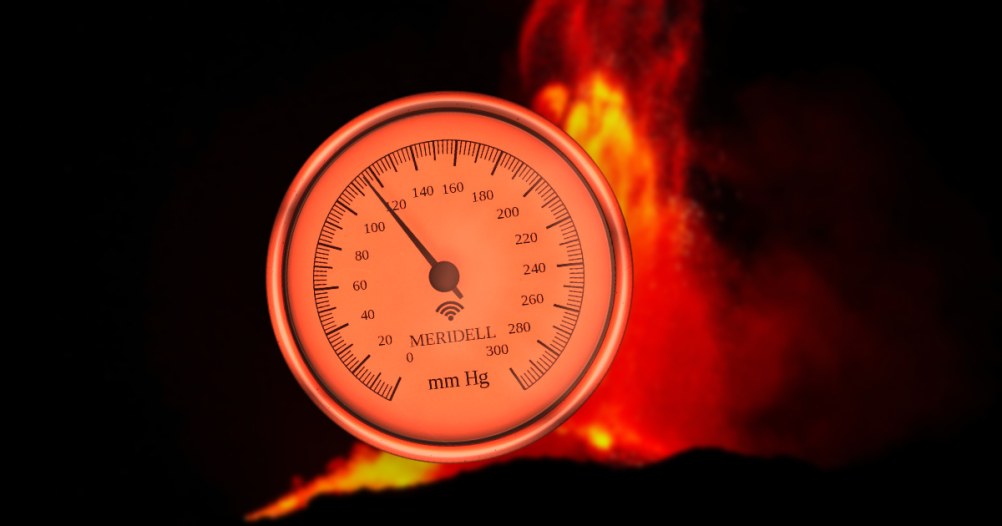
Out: 116 mmHg
